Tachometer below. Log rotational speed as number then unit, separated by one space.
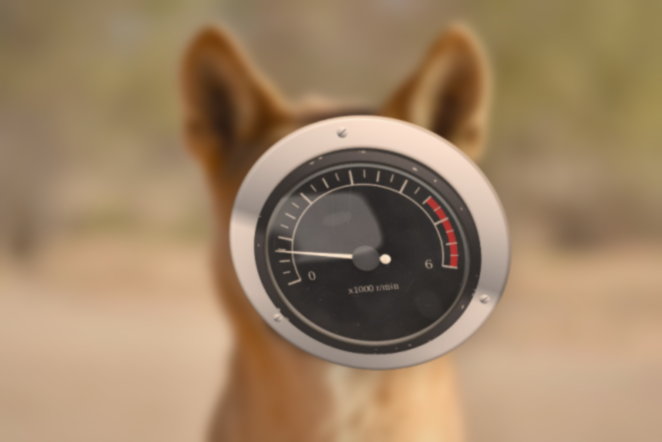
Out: 750 rpm
